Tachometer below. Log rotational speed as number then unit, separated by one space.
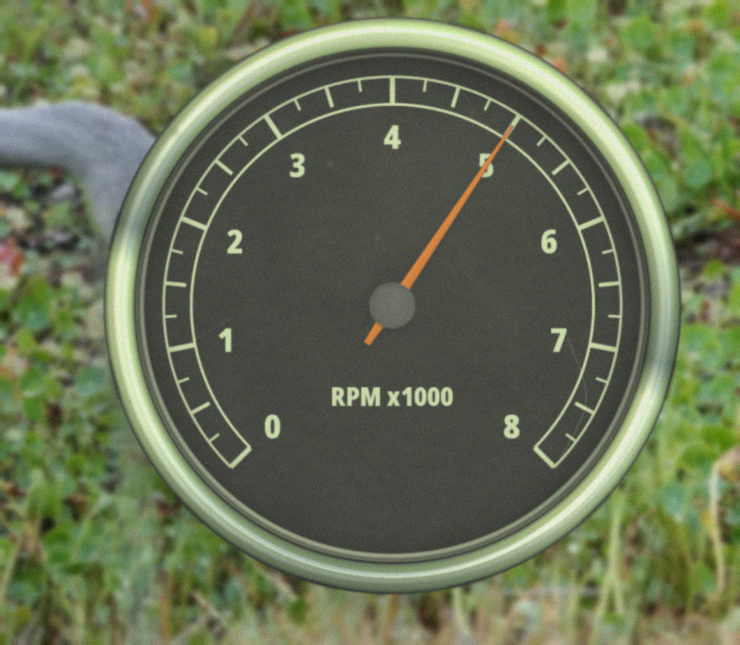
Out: 5000 rpm
